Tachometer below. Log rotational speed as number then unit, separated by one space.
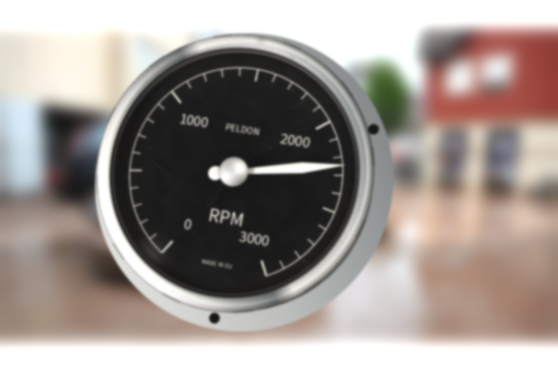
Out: 2250 rpm
